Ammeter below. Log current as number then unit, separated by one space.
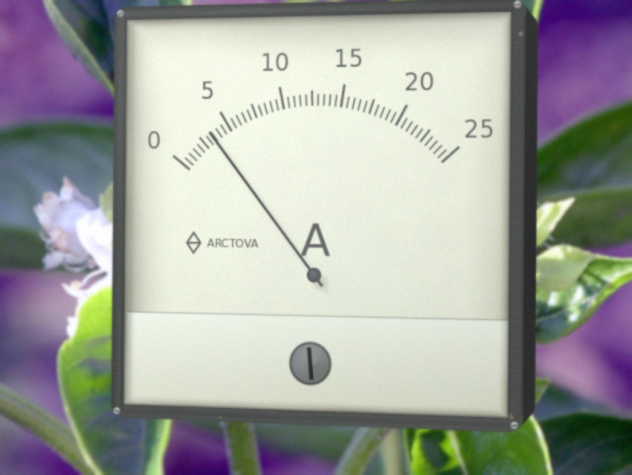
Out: 3.5 A
